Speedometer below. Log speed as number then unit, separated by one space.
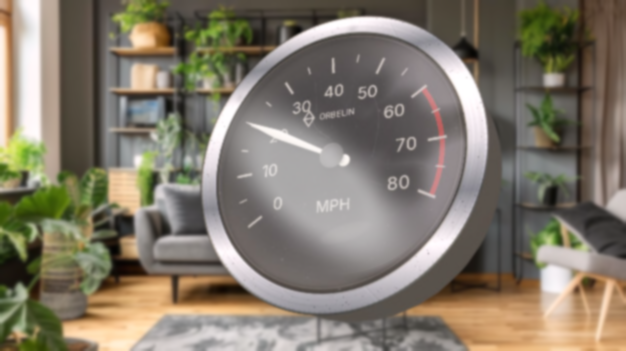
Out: 20 mph
